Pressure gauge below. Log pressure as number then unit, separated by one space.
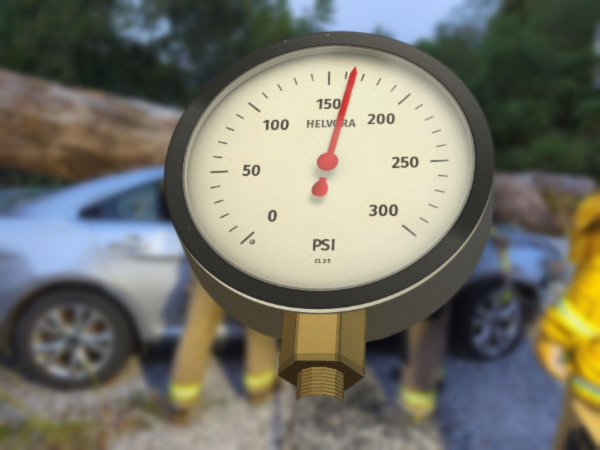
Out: 165 psi
